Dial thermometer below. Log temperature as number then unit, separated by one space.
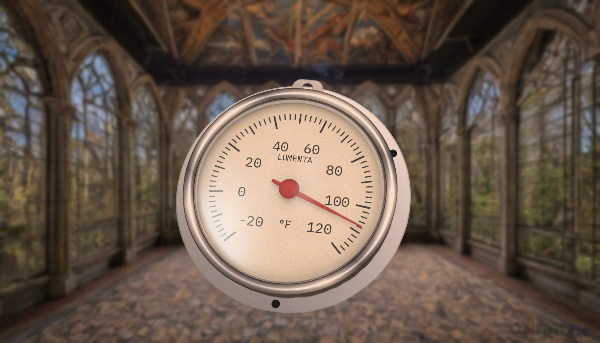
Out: 108 °F
